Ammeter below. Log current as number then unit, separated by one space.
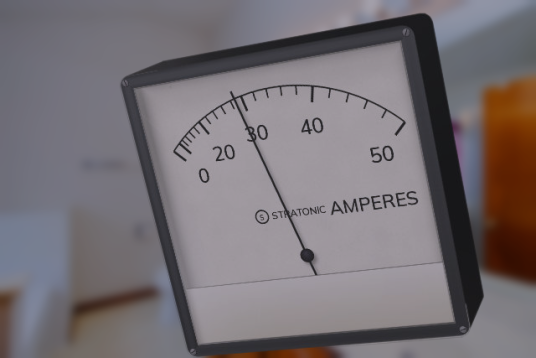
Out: 29 A
